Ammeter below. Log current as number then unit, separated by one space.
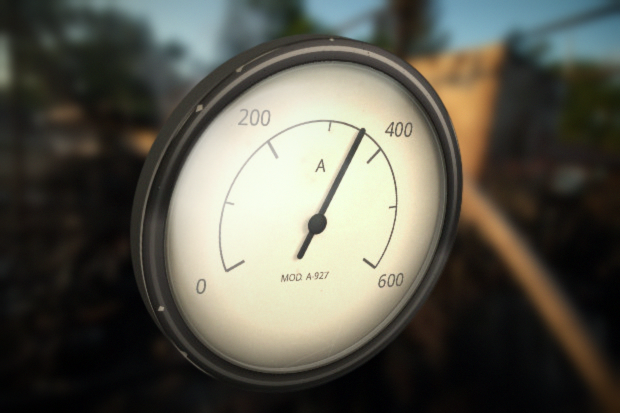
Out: 350 A
